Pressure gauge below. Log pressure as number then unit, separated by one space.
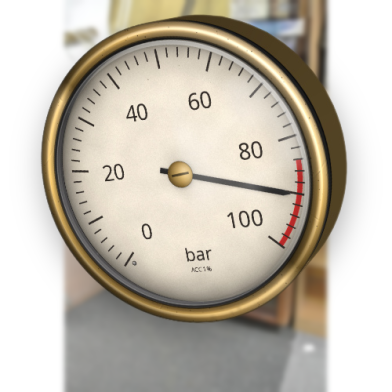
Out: 90 bar
